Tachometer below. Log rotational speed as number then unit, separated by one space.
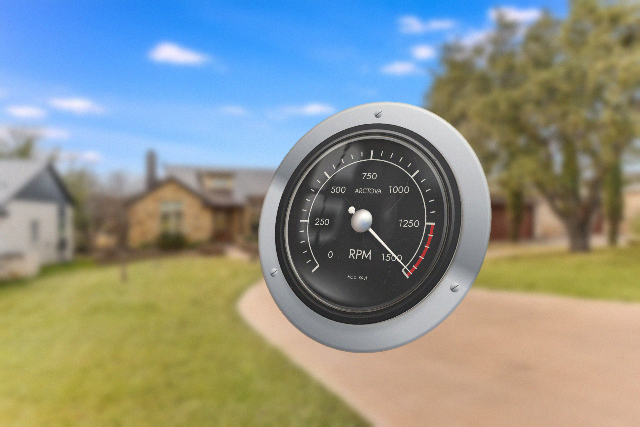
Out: 1475 rpm
